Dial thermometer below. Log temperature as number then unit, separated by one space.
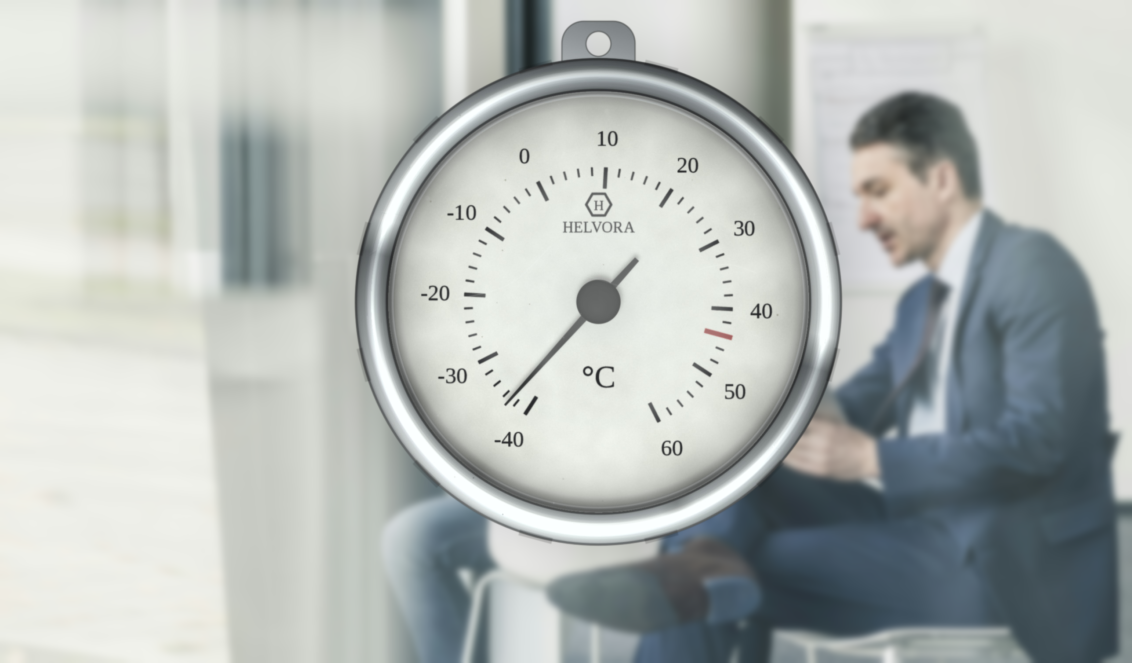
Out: -37 °C
